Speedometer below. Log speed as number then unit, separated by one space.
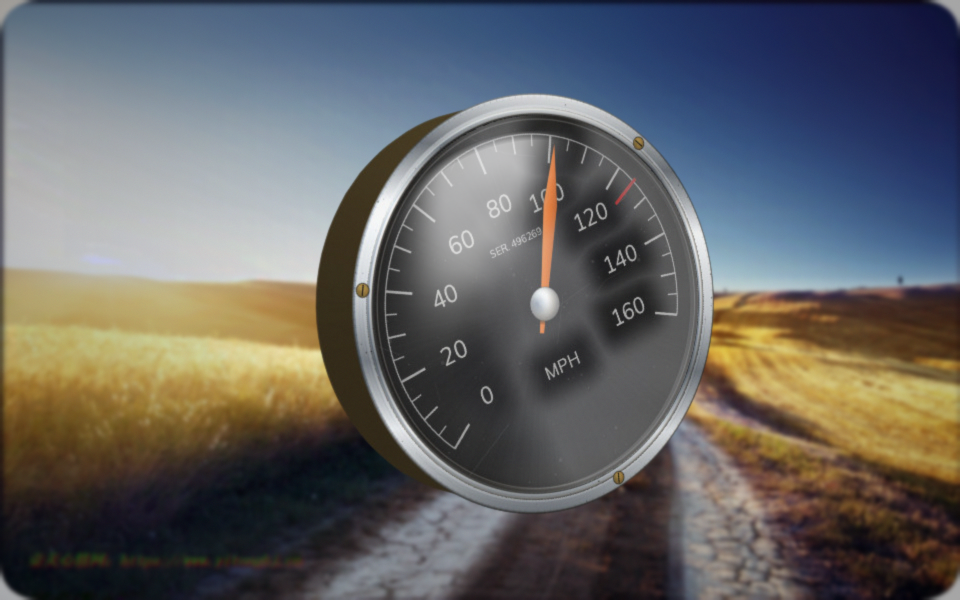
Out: 100 mph
